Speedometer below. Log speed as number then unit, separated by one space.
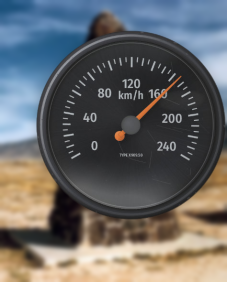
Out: 165 km/h
